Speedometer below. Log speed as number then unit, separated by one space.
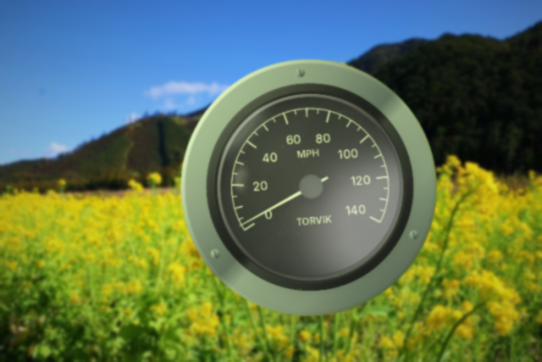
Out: 2.5 mph
